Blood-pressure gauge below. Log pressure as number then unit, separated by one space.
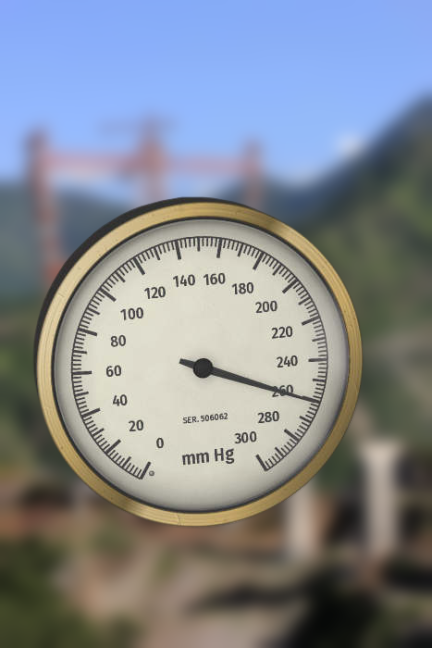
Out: 260 mmHg
